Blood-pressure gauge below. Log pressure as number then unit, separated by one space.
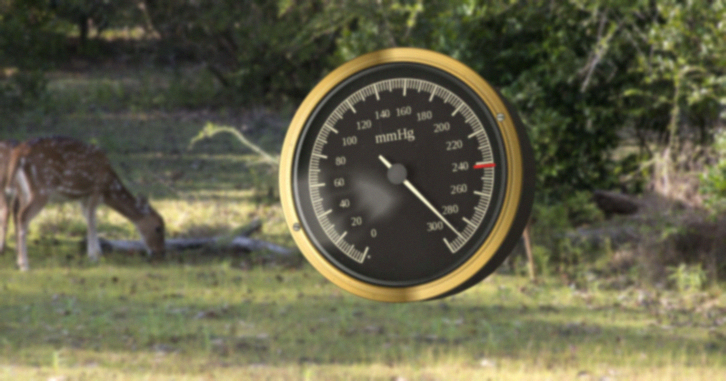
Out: 290 mmHg
